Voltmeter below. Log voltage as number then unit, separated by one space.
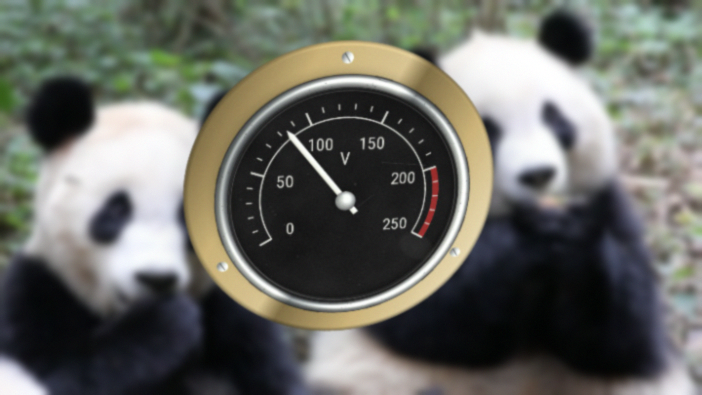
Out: 85 V
